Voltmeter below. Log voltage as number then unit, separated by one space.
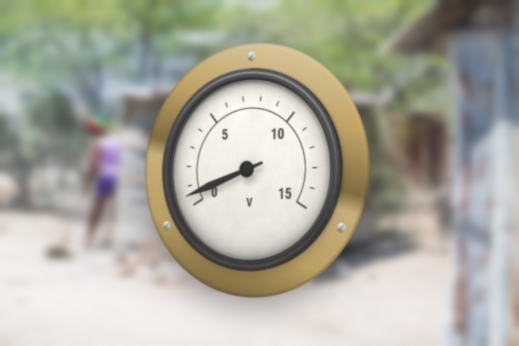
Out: 0.5 V
